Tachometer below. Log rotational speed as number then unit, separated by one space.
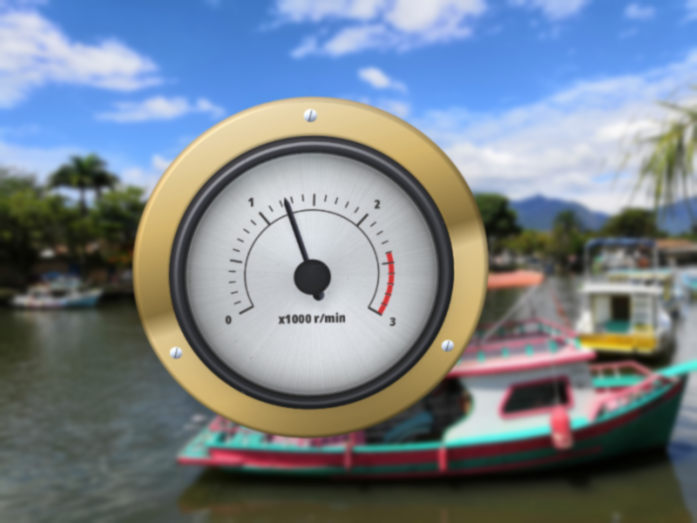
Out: 1250 rpm
